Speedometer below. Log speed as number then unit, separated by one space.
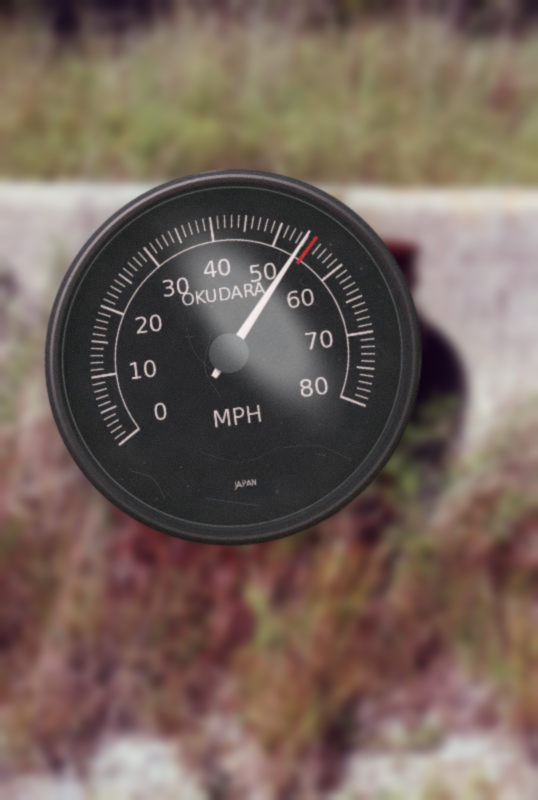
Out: 54 mph
